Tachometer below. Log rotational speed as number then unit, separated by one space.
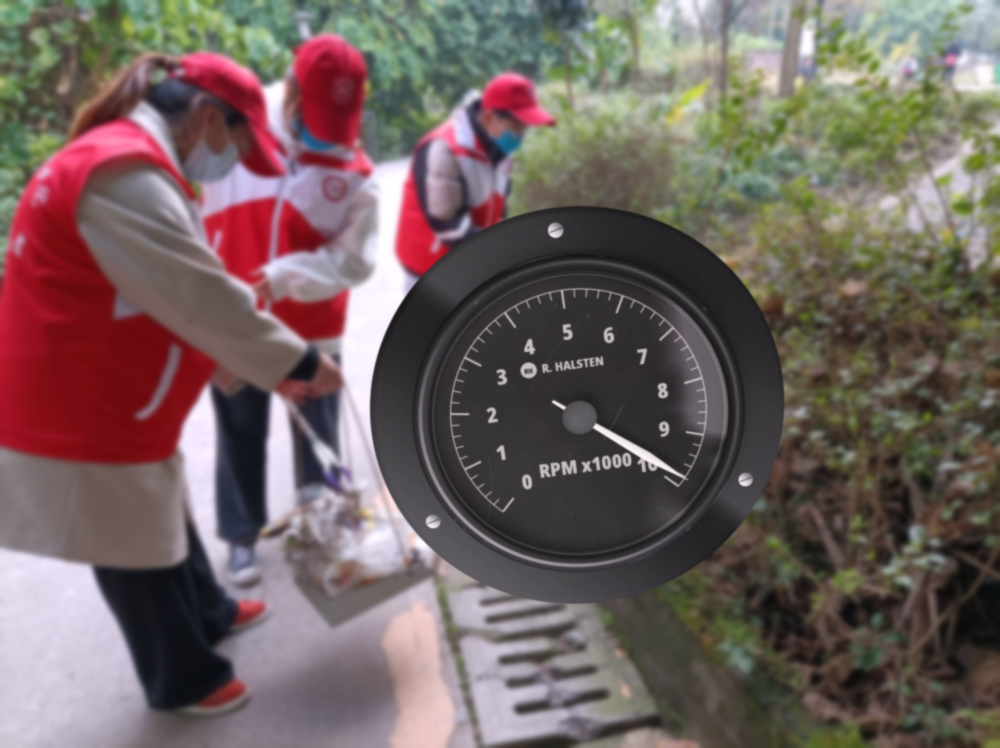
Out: 9800 rpm
